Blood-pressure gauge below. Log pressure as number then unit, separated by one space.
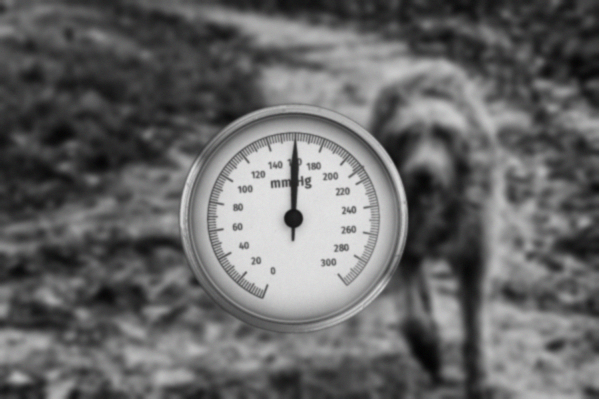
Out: 160 mmHg
